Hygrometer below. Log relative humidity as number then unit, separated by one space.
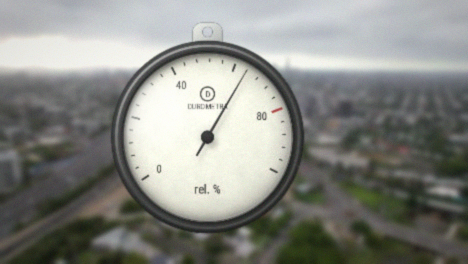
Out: 64 %
